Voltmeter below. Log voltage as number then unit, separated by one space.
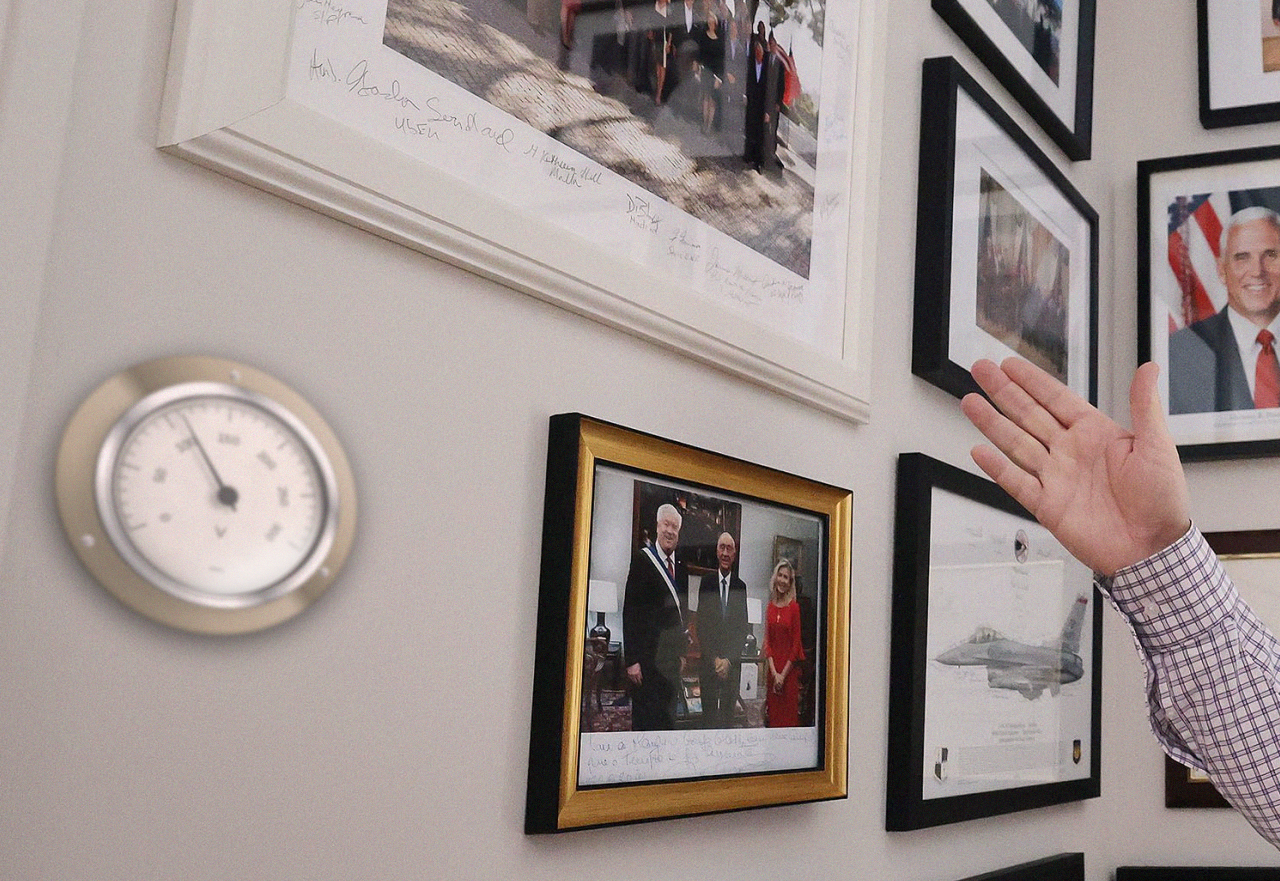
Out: 110 V
